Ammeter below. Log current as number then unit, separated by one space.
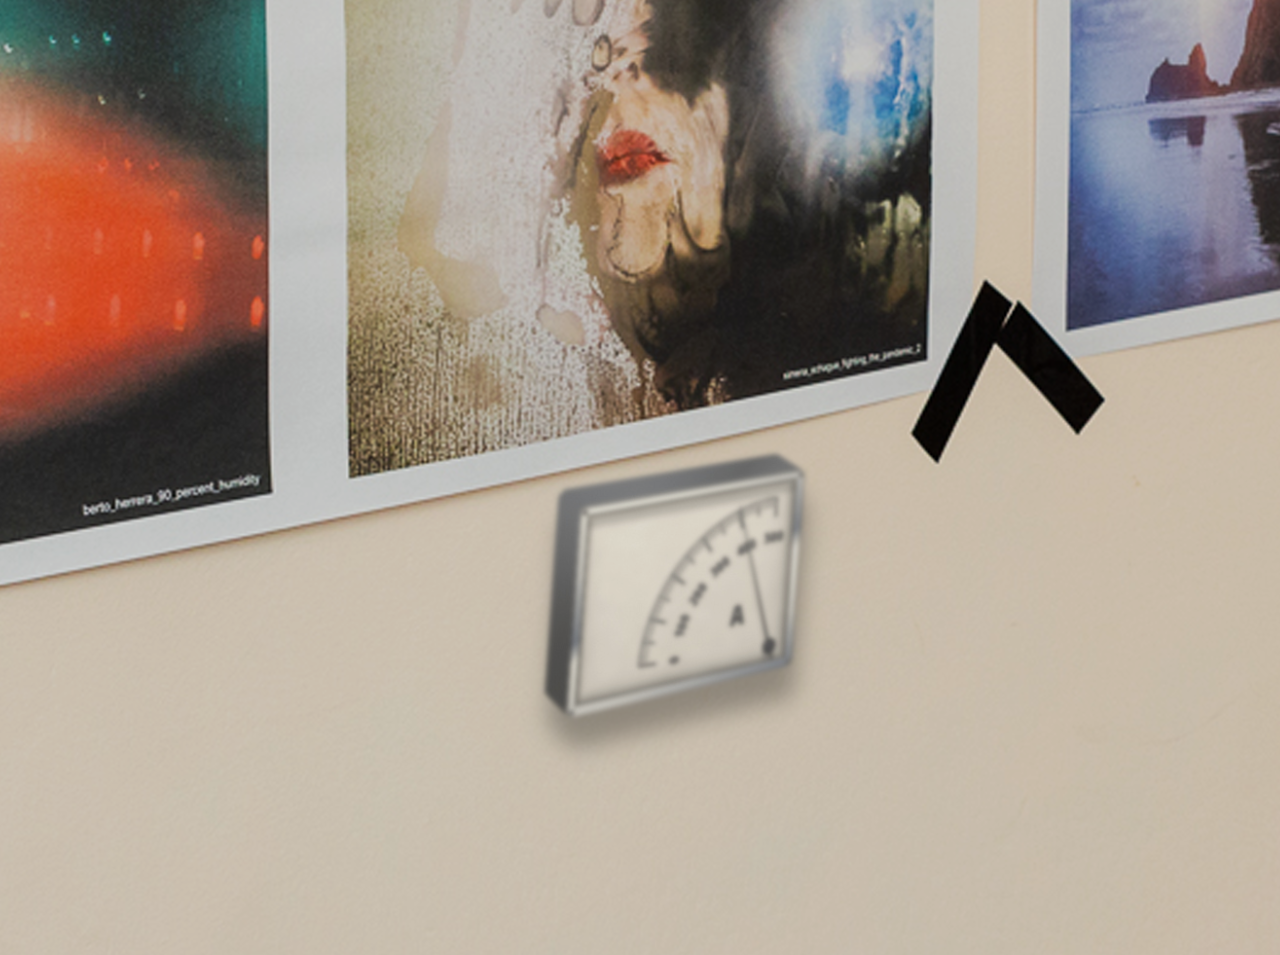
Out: 400 A
